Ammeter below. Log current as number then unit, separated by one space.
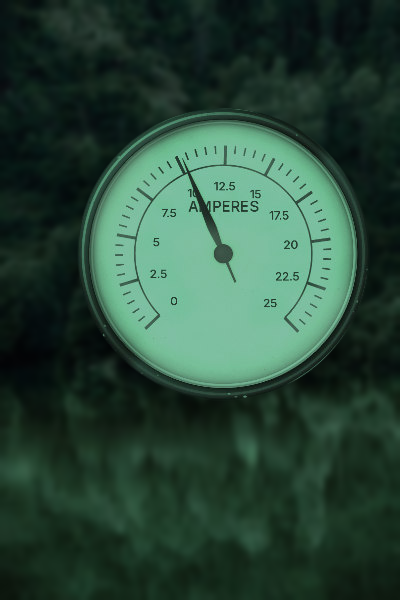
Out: 10.25 A
